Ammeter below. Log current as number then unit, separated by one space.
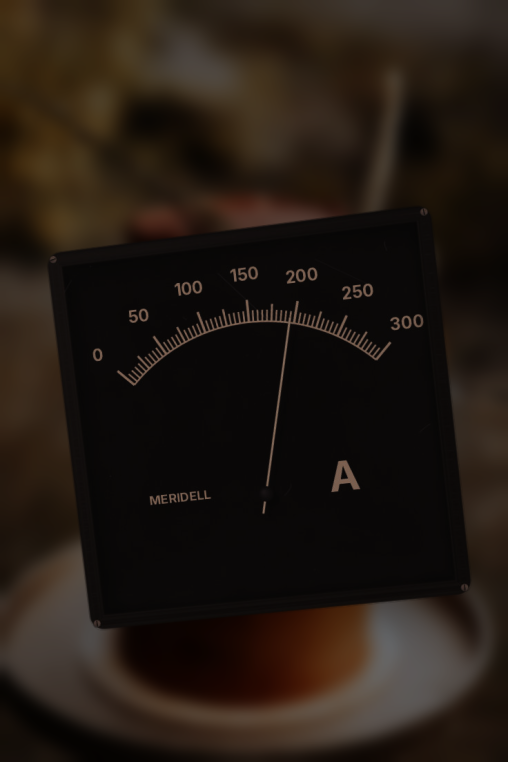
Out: 195 A
